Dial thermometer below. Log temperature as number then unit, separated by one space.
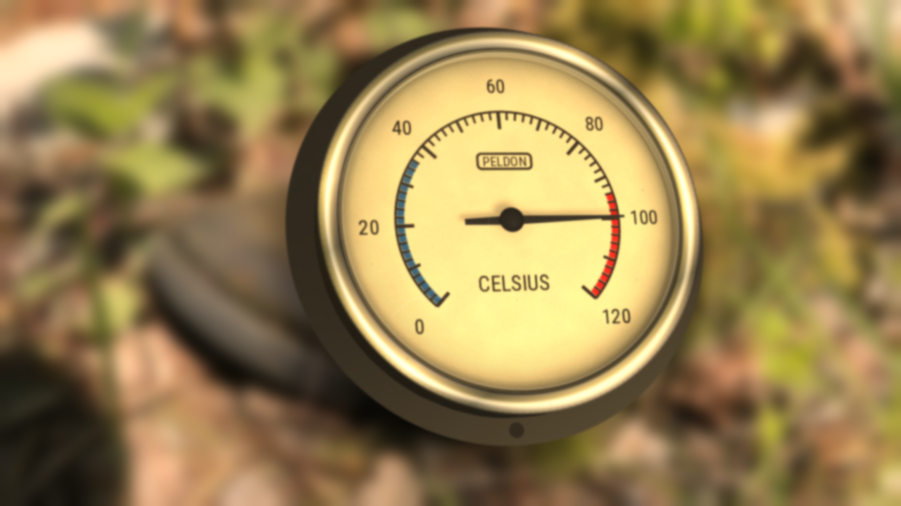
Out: 100 °C
